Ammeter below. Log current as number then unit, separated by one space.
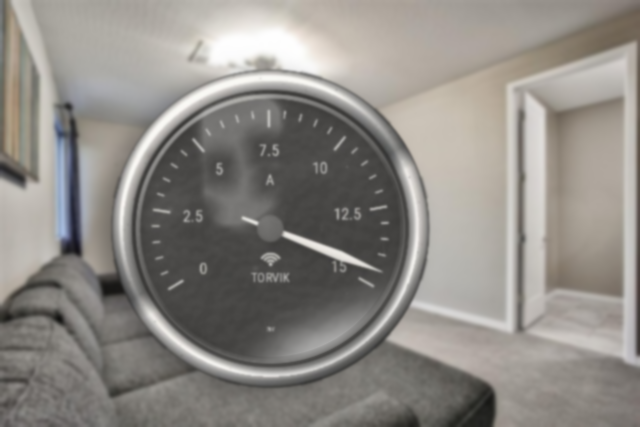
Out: 14.5 A
